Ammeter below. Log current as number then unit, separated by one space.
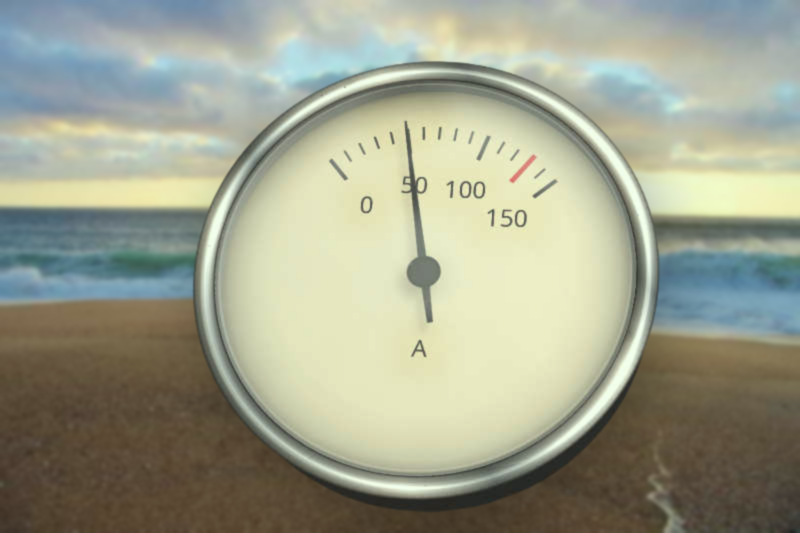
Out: 50 A
